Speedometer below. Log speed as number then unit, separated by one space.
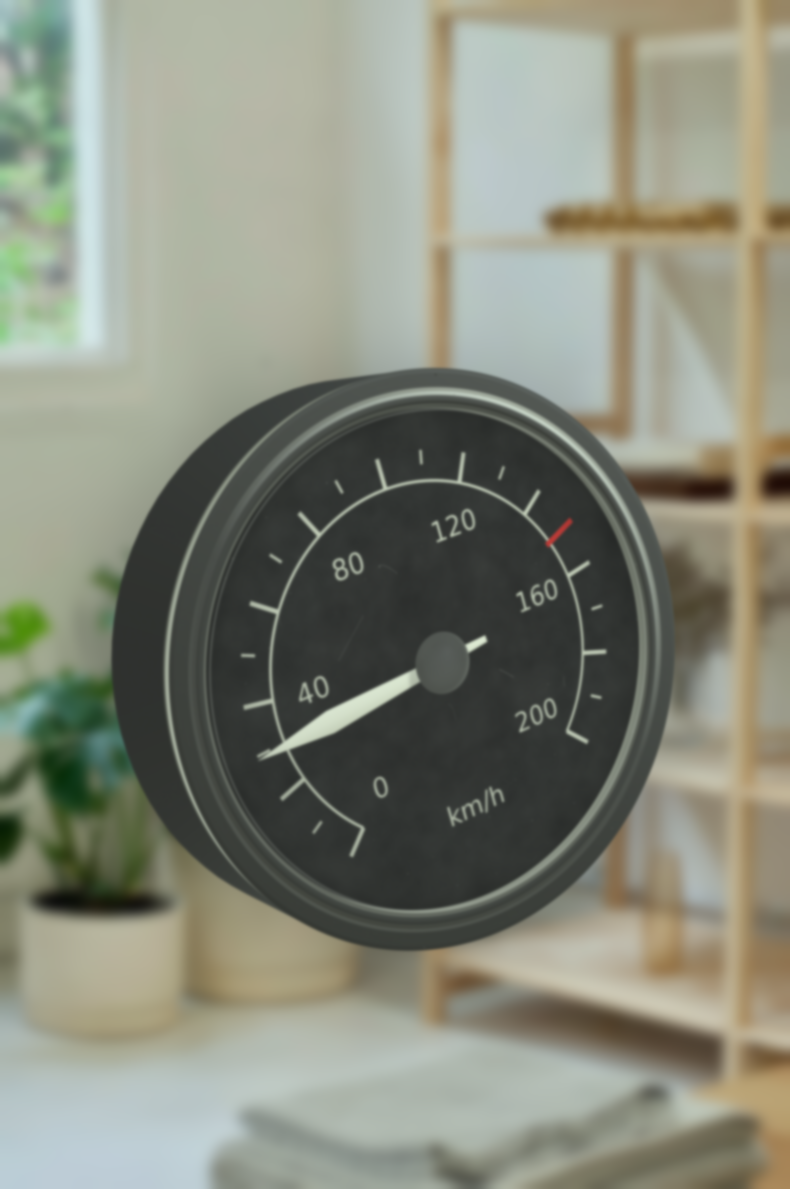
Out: 30 km/h
